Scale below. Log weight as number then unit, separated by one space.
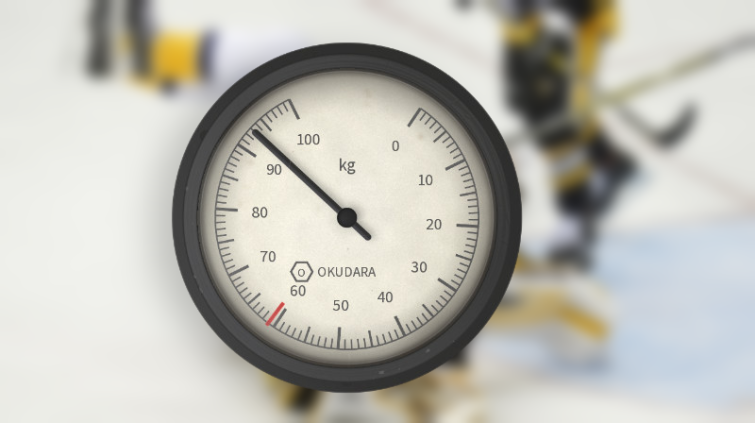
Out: 93 kg
